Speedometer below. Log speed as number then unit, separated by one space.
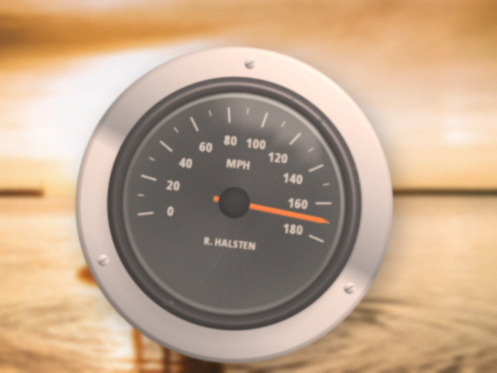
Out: 170 mph
